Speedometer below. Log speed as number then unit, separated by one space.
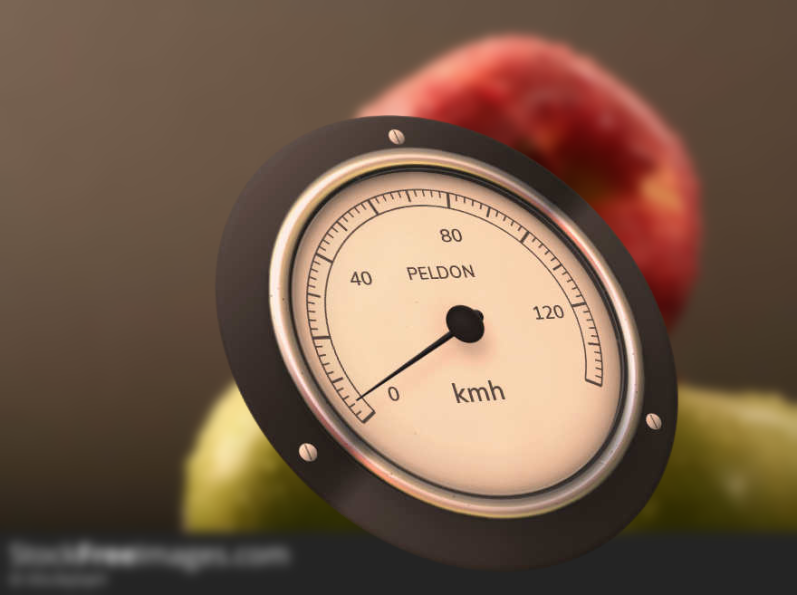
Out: 4 km/h
